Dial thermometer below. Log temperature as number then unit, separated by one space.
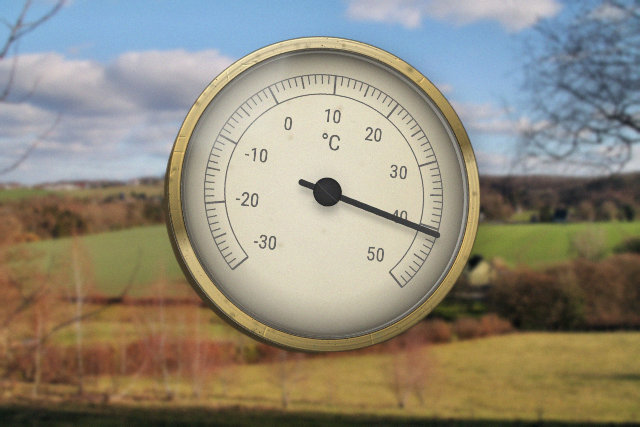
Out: 41 °C
